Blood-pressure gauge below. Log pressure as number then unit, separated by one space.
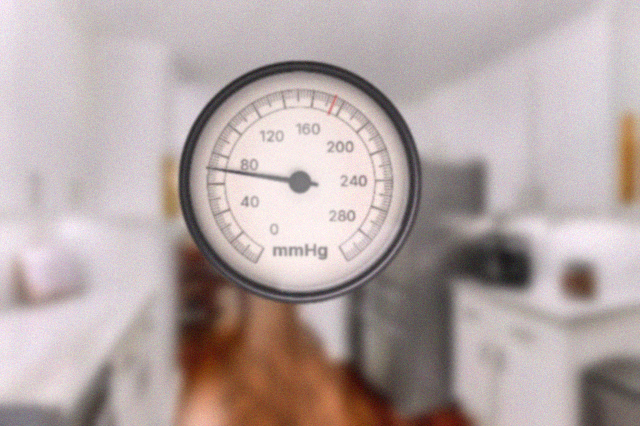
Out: 70 mmHg
